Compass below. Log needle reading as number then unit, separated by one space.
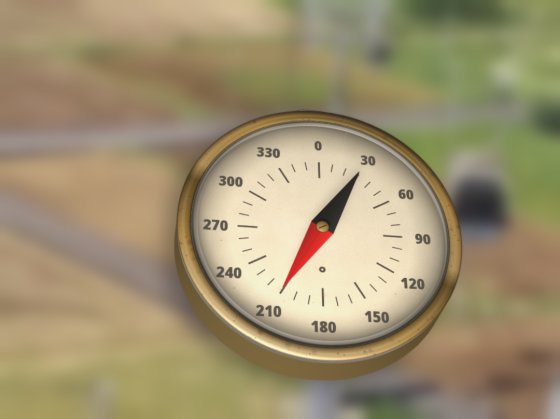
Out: 210 °
